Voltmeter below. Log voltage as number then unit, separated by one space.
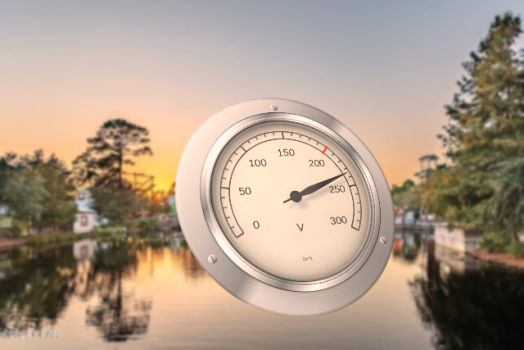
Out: 235 V
